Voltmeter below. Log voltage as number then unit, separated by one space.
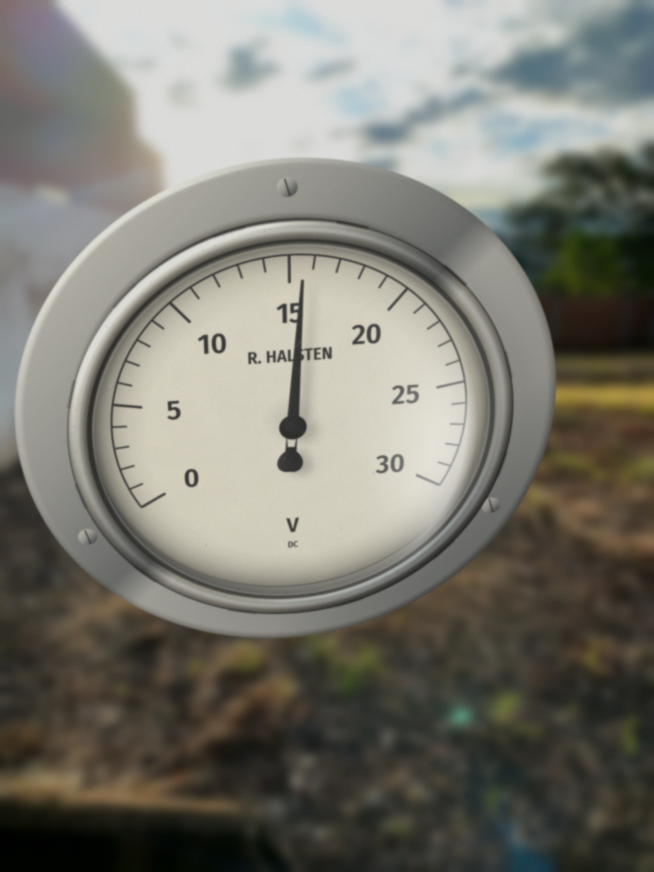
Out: 15.5 V
